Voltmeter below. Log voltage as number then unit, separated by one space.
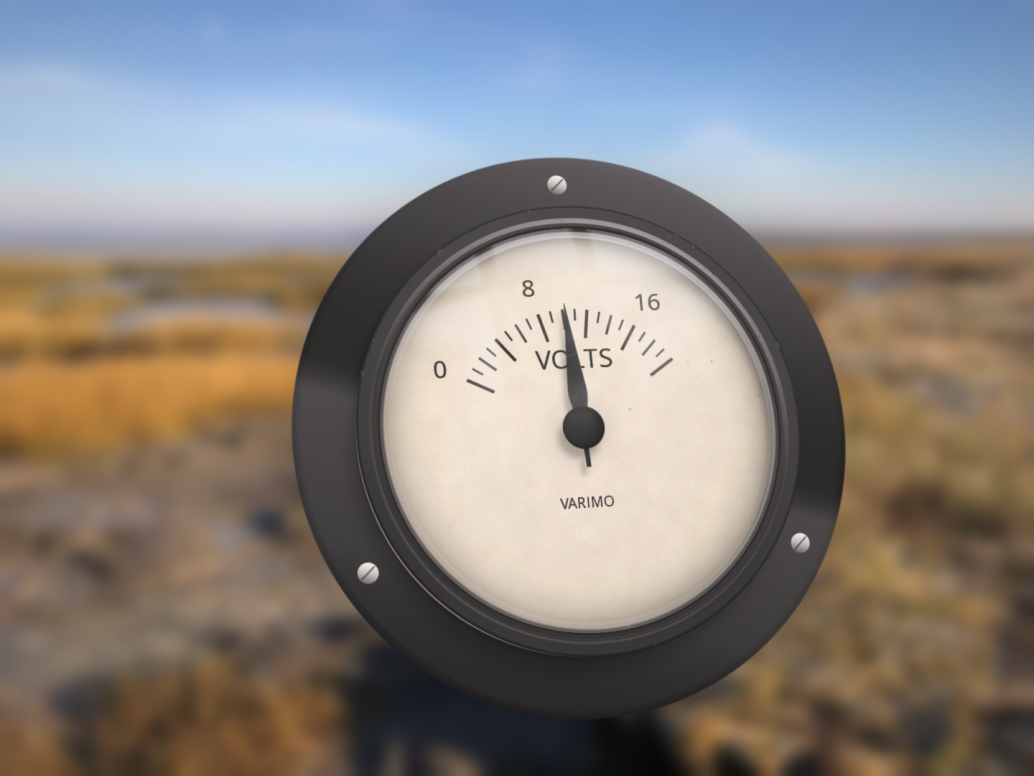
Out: 10 V
